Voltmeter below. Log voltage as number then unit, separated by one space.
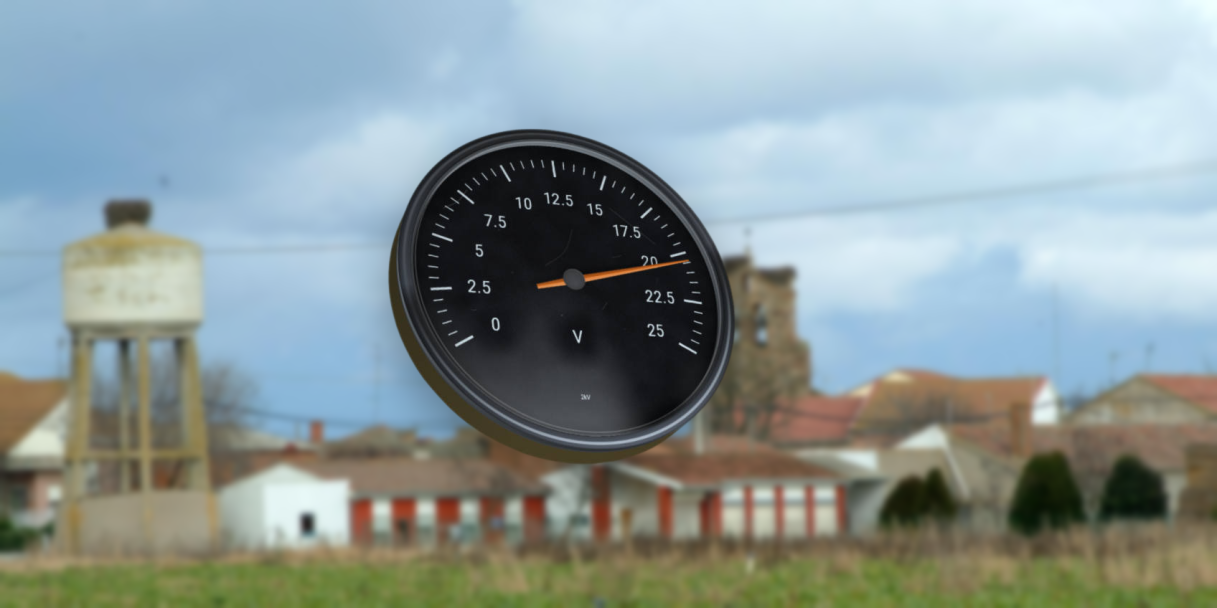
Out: 20.5 V
